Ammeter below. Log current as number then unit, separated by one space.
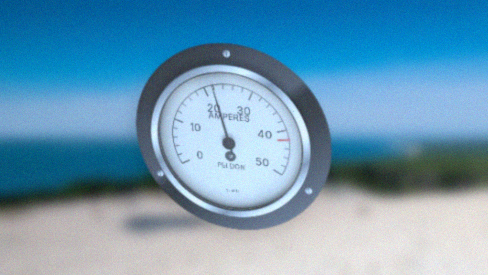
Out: 22 A
